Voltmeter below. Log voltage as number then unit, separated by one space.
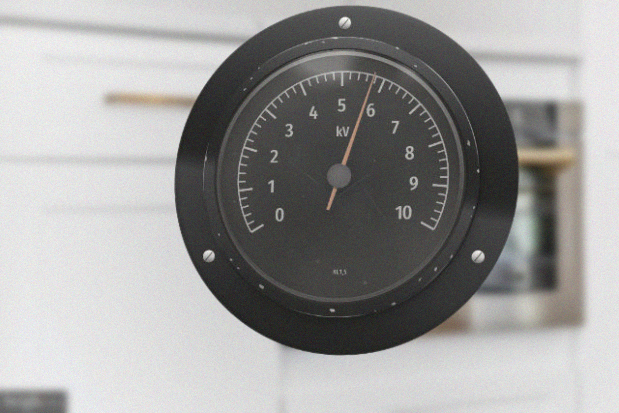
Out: 5.8 kV
